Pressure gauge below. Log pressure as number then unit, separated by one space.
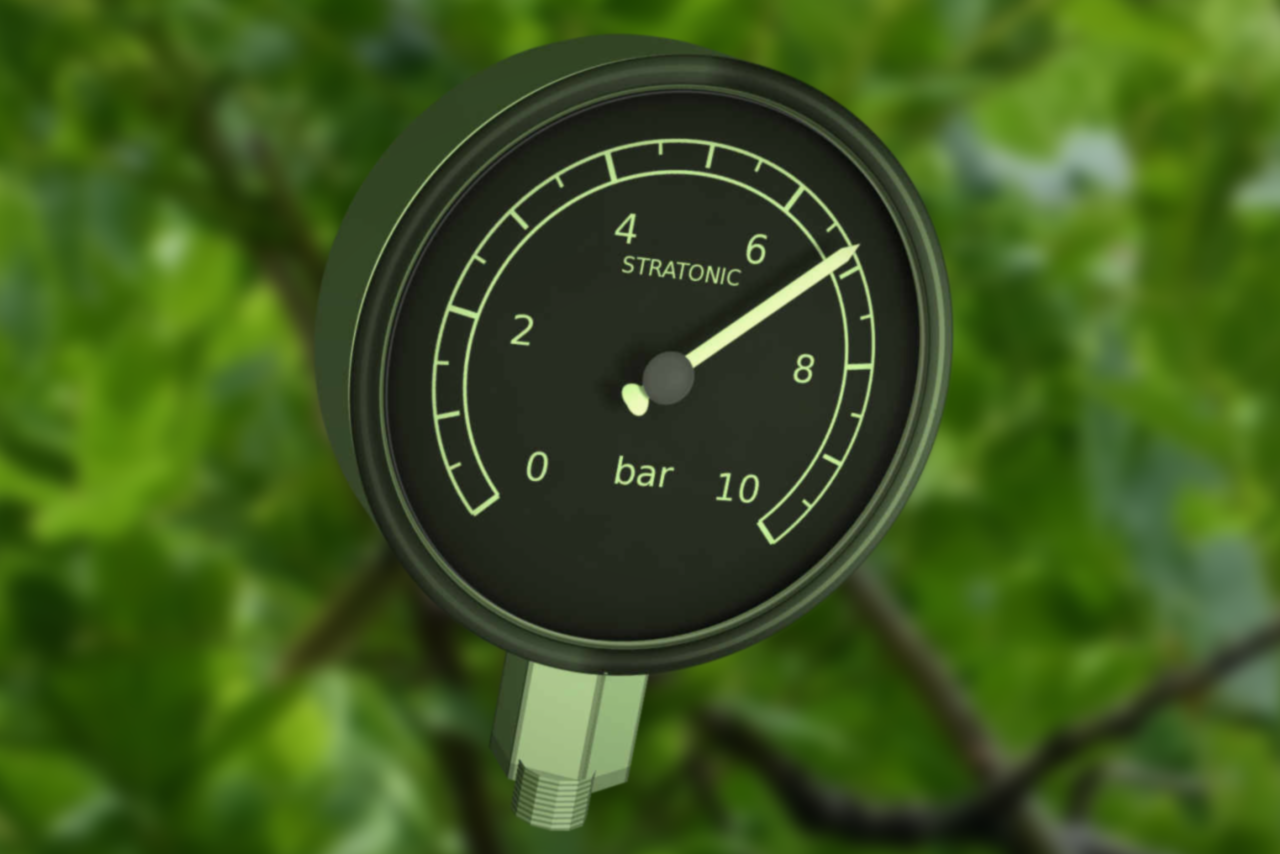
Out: 6.75 bar
